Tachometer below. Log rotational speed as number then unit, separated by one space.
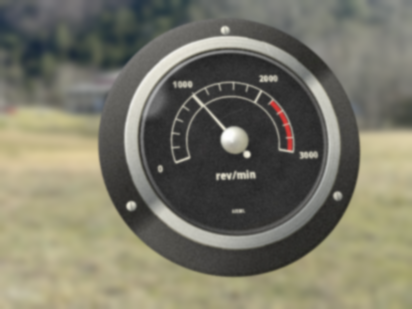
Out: 1000 rpm
